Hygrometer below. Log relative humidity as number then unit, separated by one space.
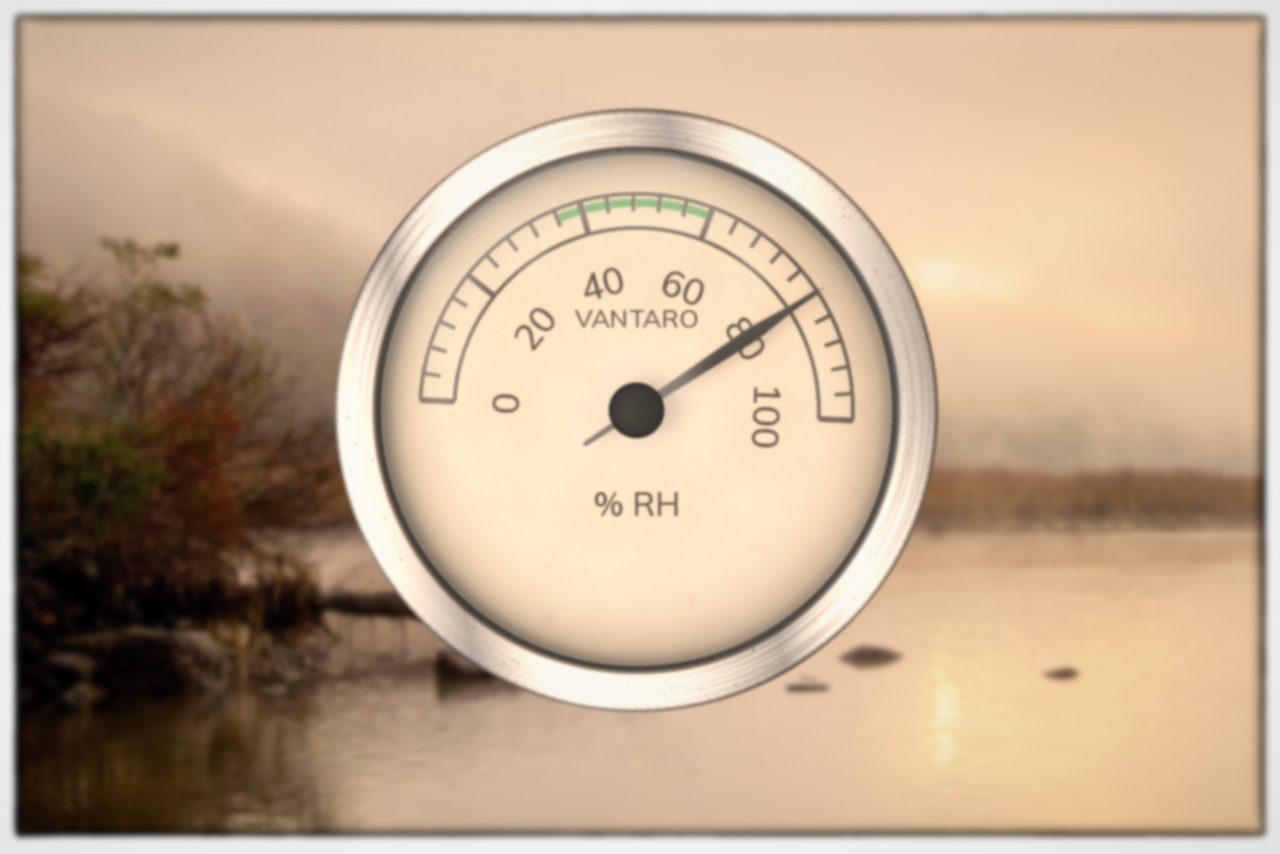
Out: 80 %
